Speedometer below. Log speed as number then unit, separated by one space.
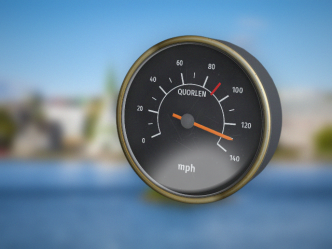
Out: 130 mph
